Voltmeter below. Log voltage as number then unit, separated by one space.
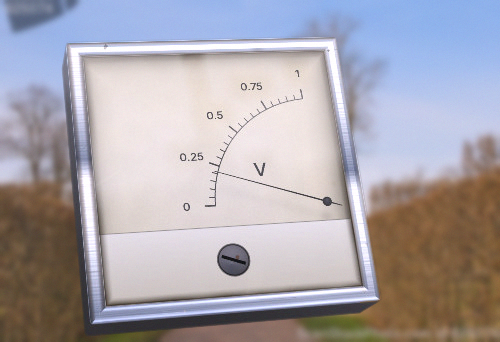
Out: 0.2 V
